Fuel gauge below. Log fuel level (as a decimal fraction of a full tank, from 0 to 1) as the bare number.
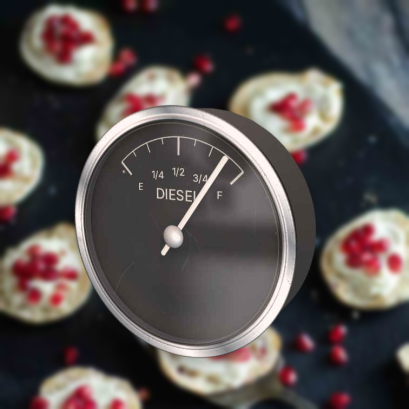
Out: 0.875
